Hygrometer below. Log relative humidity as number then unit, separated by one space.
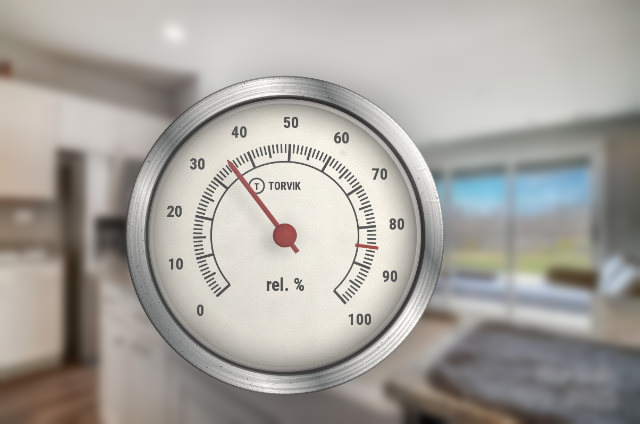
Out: 35 %
